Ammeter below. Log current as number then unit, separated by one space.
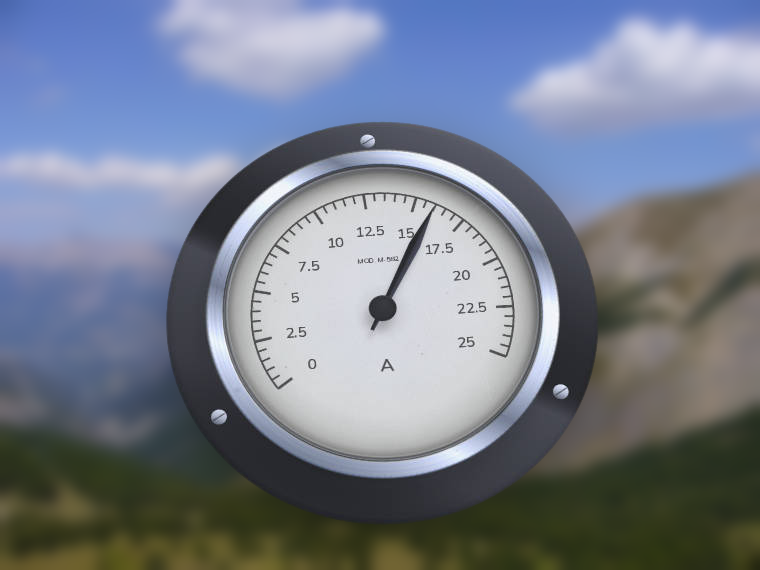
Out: 16 A
